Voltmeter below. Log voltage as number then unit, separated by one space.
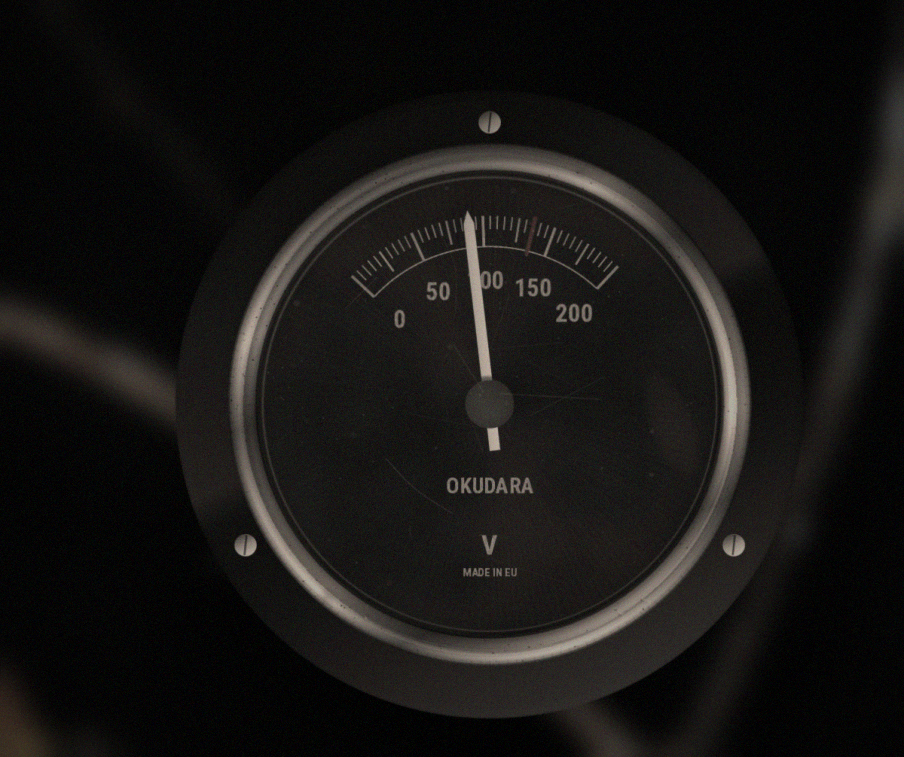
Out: 90 V
